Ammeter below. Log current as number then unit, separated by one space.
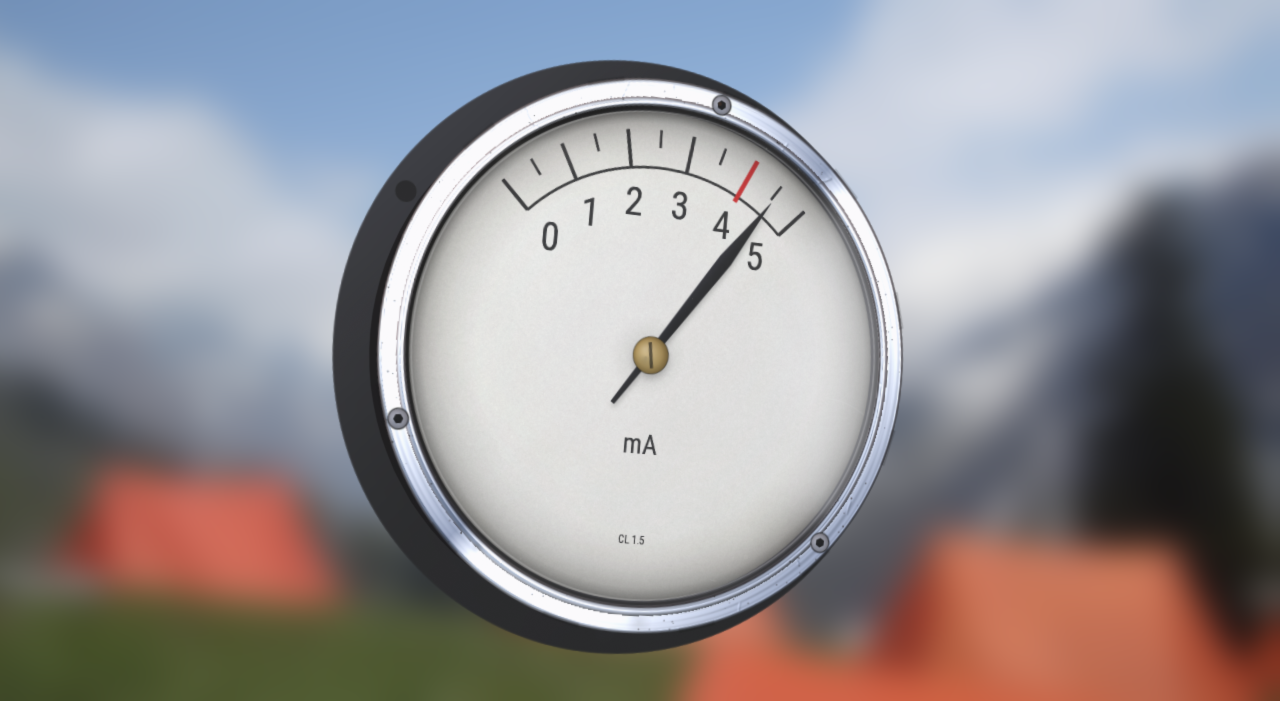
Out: 4.5 mA
